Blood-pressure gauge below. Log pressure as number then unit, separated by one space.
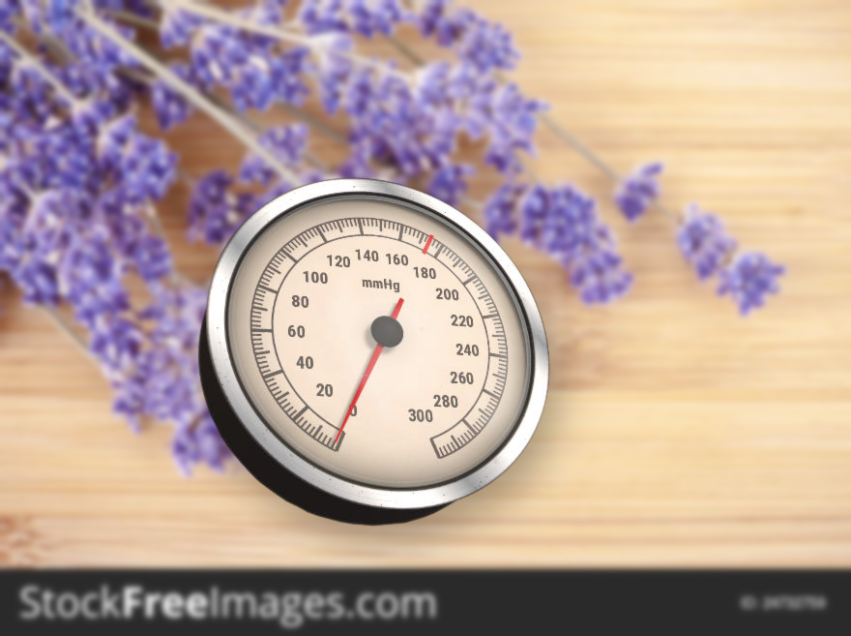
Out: 2 mmHg
